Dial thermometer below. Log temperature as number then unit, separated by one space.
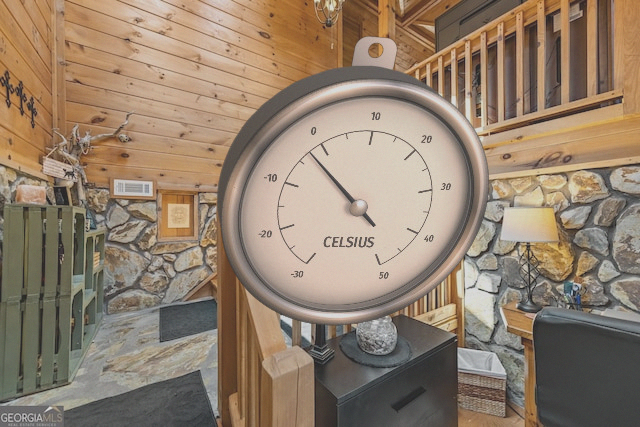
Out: -2.5 °C
